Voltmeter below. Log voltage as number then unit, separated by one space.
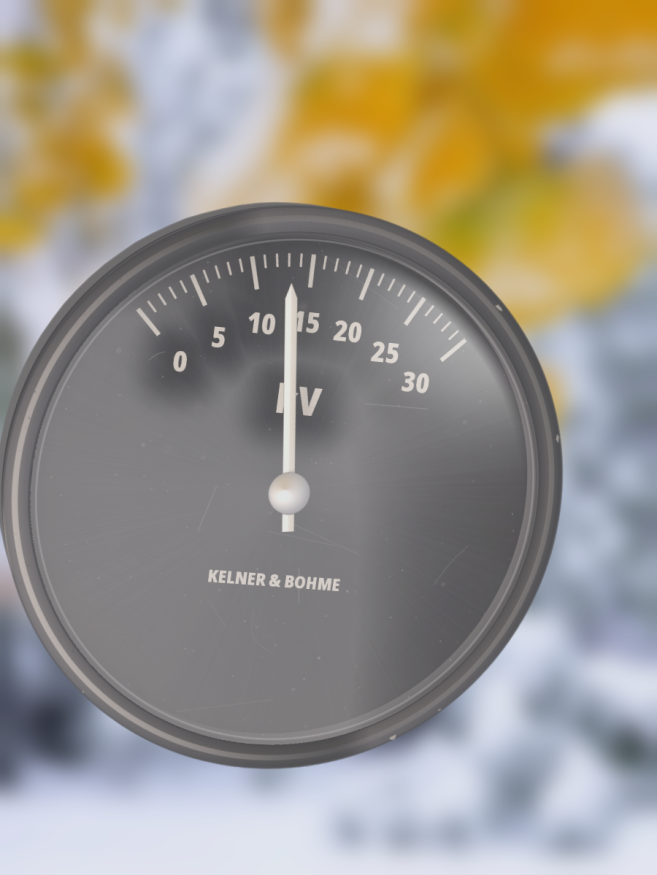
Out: 13 kV
